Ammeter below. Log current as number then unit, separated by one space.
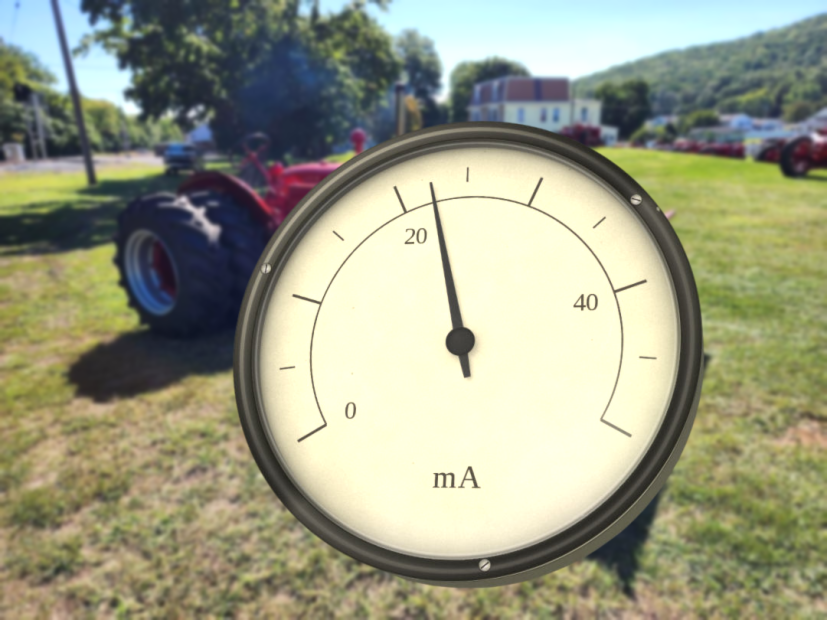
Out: 22.5 mA
